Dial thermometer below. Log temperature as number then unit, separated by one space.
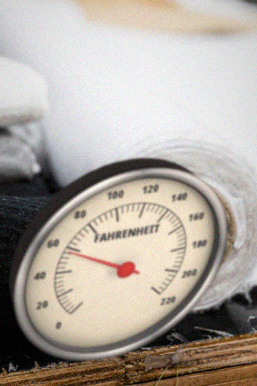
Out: 60 °F
